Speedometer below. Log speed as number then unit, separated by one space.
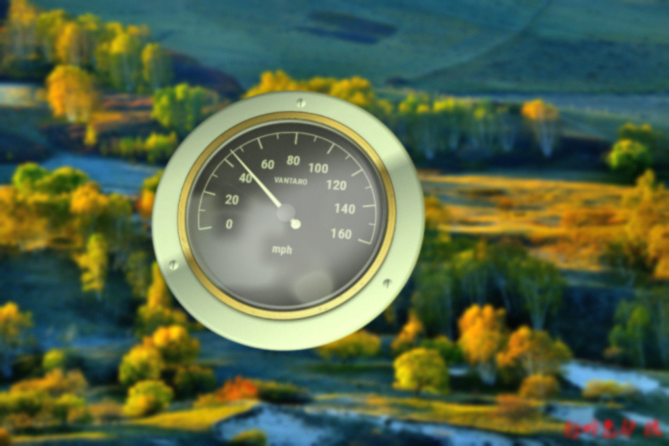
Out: 45 mph
